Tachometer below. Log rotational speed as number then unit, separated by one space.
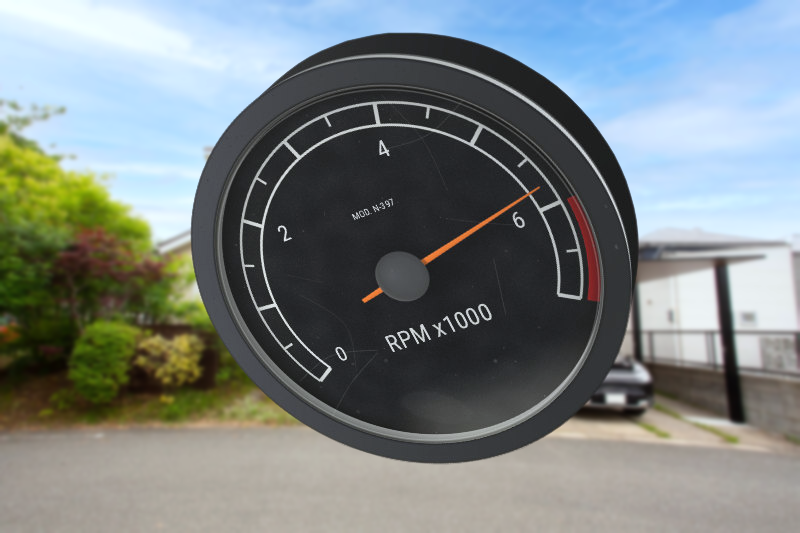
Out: 5750 rpm
